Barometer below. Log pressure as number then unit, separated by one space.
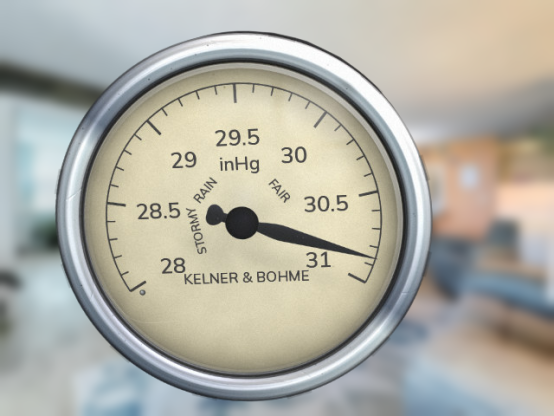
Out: 30.85 inHg
